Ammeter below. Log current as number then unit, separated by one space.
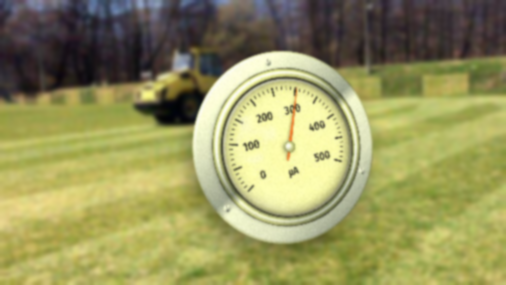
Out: 300 µA
